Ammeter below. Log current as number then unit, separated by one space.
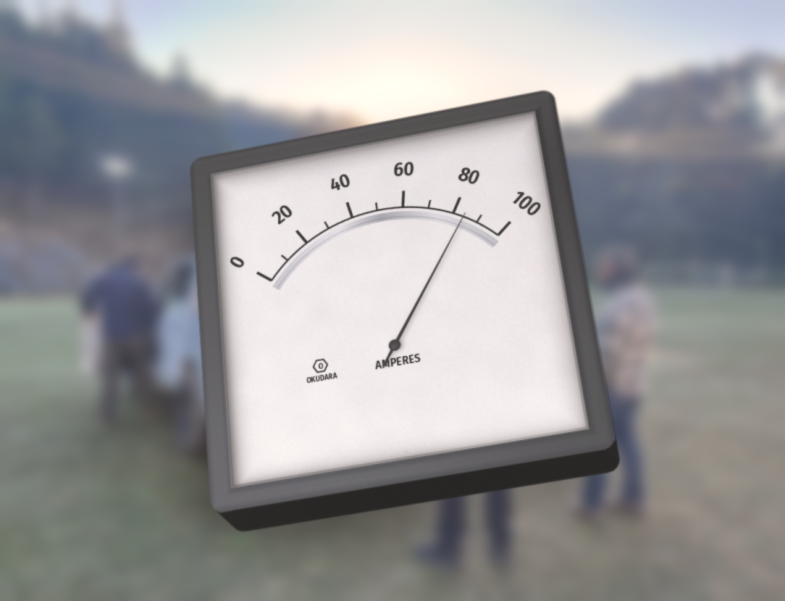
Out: 85 A
